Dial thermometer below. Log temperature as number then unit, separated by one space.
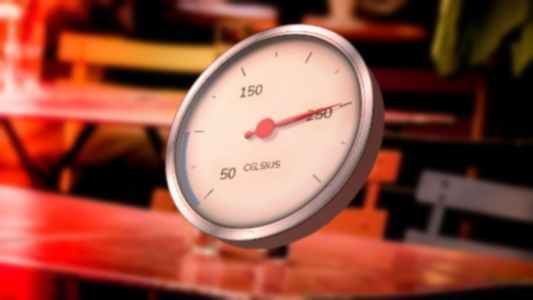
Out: 250 °C
